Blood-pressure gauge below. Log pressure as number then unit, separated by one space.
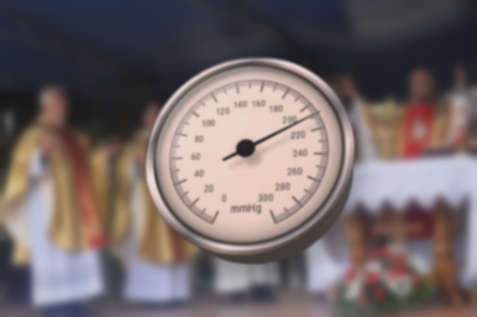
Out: 210 mmHg
